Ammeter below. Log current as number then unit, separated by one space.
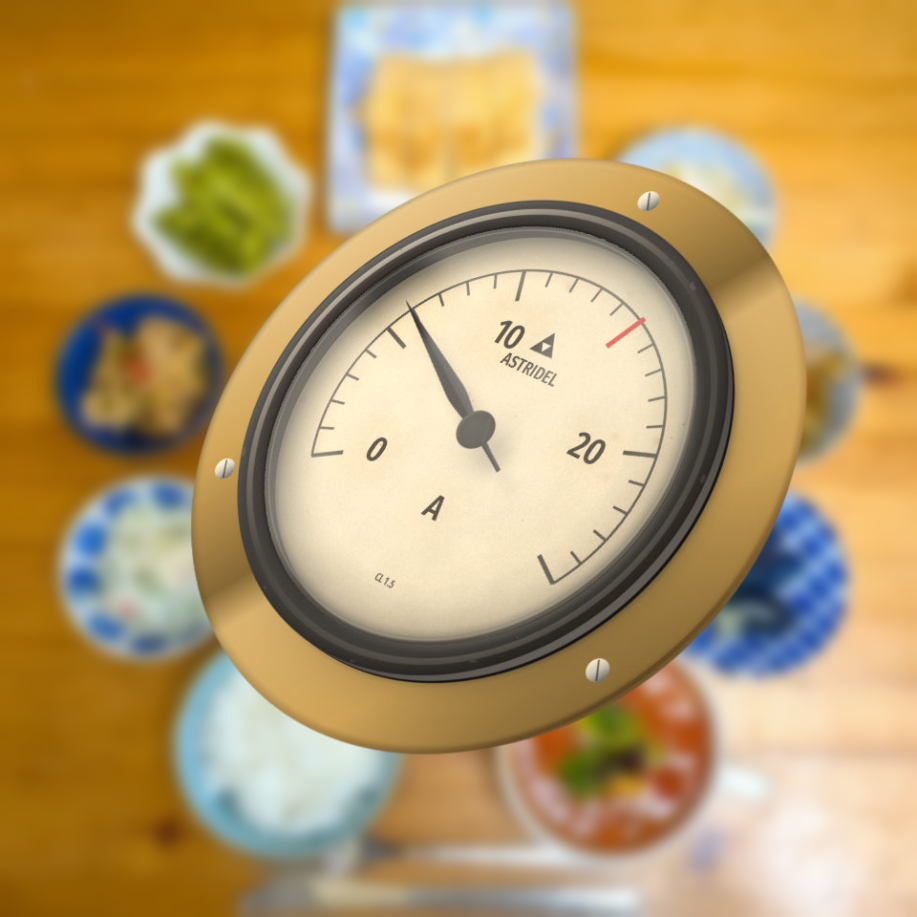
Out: 6 A
